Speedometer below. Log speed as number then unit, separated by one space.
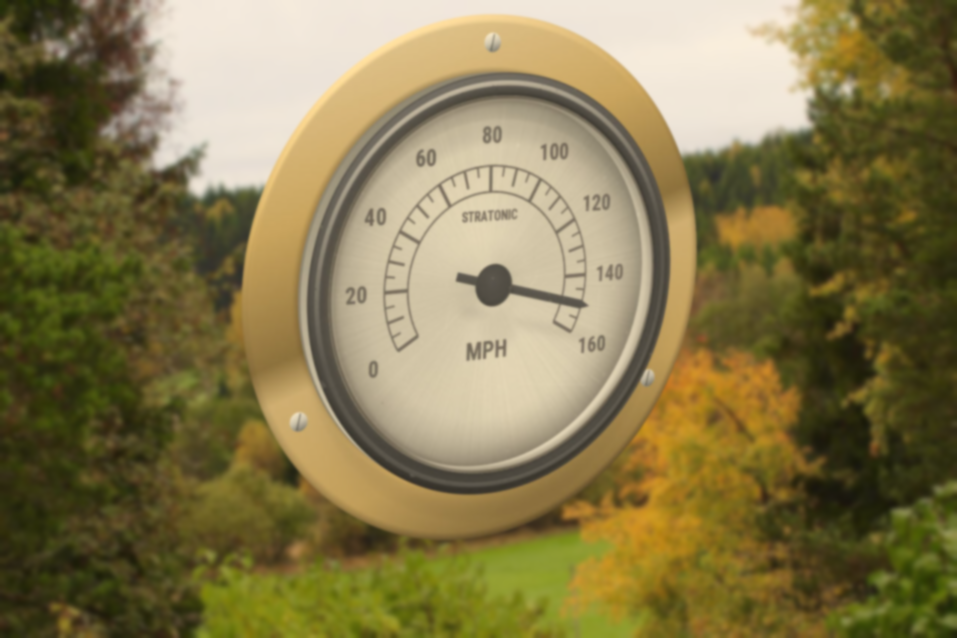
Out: 150 mph
